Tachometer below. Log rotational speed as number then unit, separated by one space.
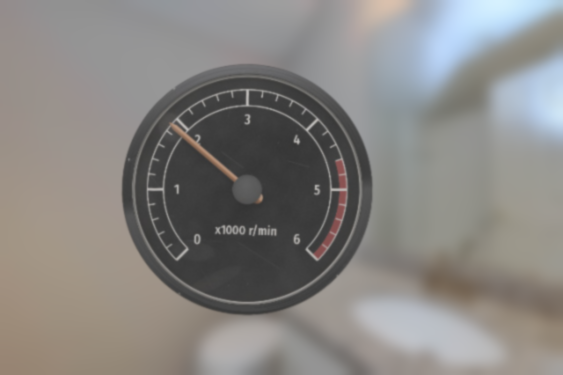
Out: 1900 rpm
